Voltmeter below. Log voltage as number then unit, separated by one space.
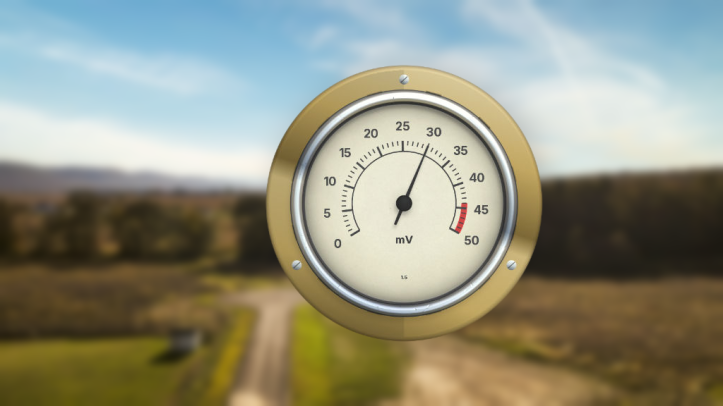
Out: 30 mV
